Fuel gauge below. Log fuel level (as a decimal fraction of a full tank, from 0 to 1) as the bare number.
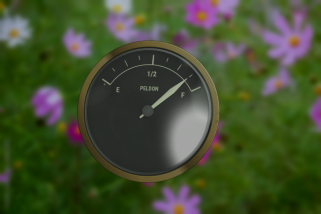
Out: 0.875
